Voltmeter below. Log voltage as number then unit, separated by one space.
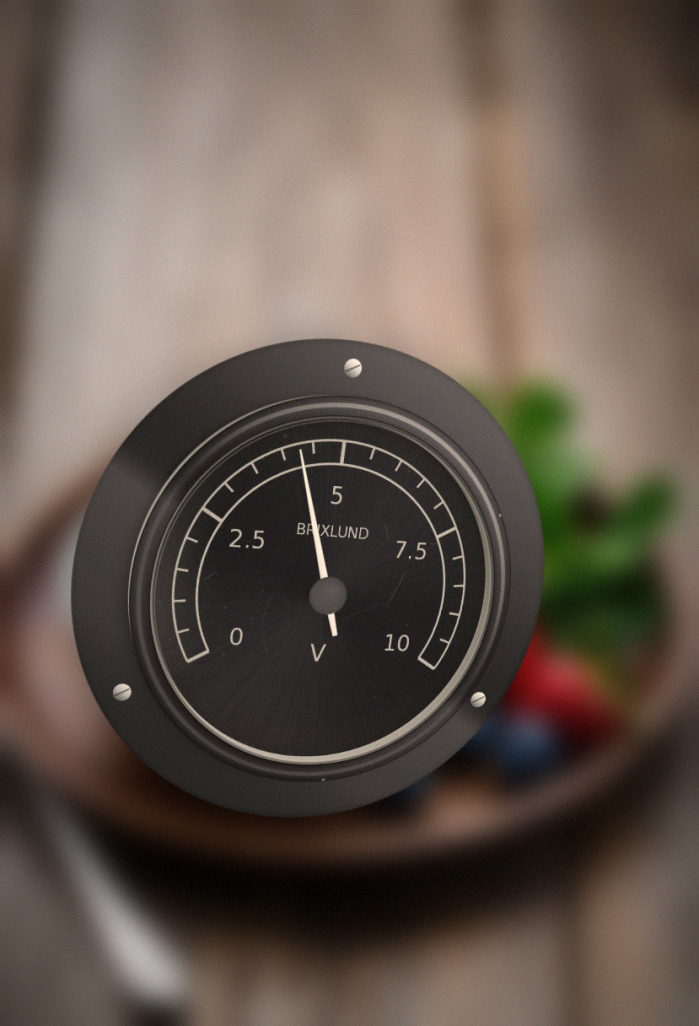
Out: 4.25 V
